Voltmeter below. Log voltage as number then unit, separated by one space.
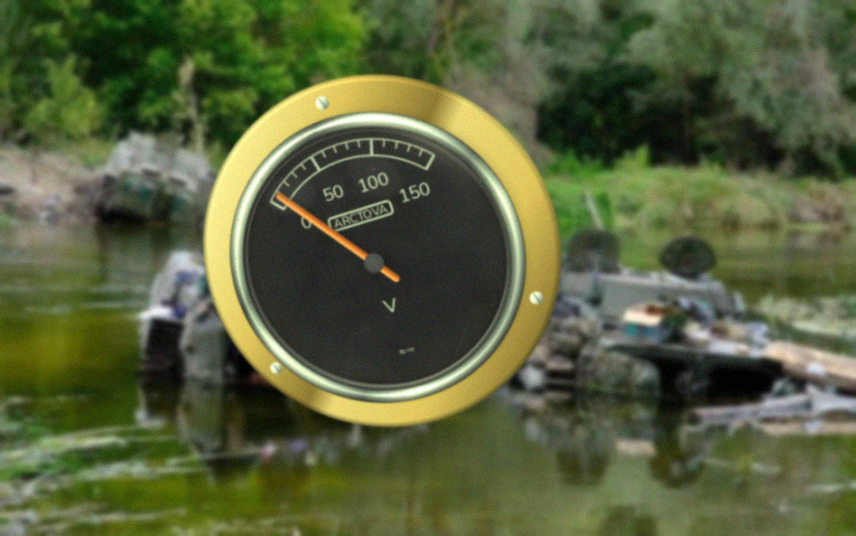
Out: 10 V
